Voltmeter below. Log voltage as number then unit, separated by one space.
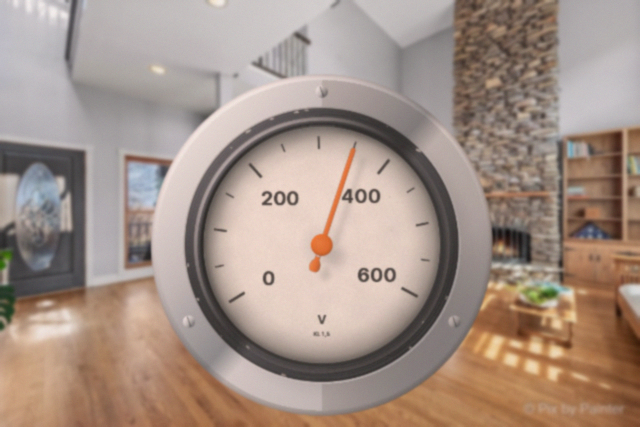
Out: 350 V
